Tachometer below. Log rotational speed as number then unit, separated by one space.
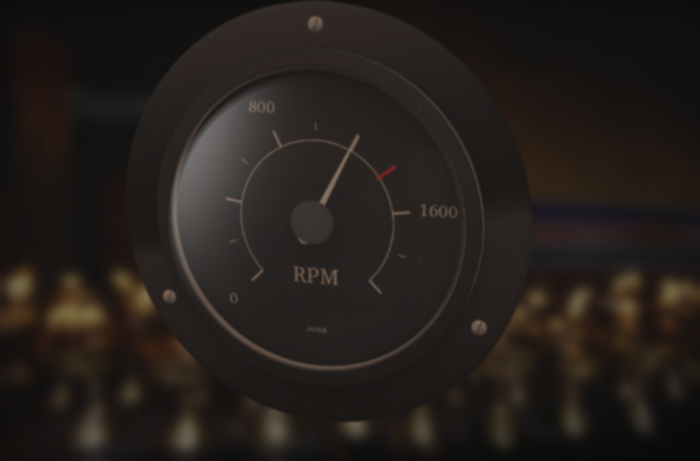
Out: 1200 rpm
